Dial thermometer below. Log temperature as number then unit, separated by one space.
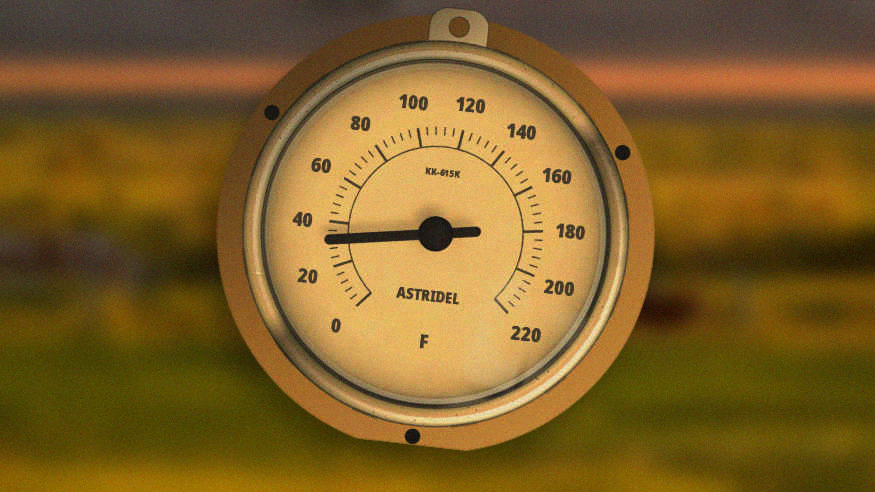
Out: 32 °F
